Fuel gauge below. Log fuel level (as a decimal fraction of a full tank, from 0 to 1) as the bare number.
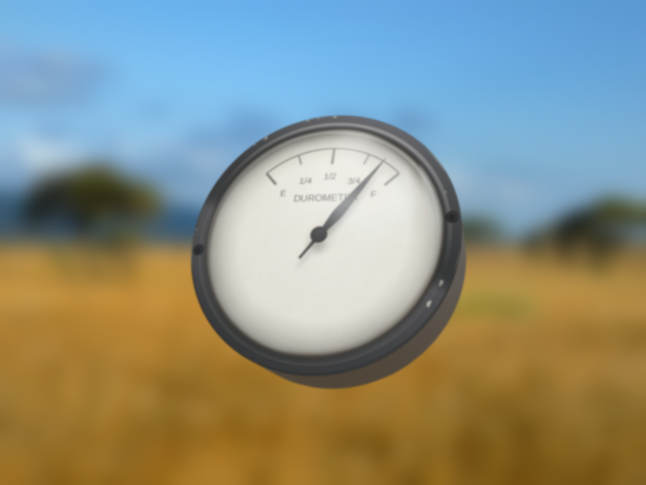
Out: 0.875
